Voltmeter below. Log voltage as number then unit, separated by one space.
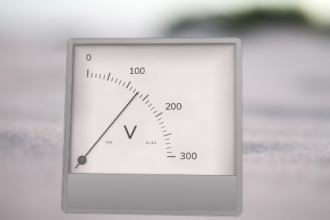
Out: 130 V
